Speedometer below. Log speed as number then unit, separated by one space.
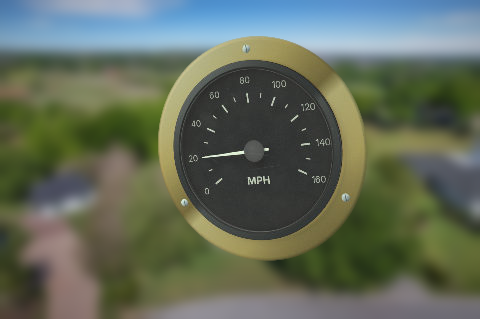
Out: 20 mph
